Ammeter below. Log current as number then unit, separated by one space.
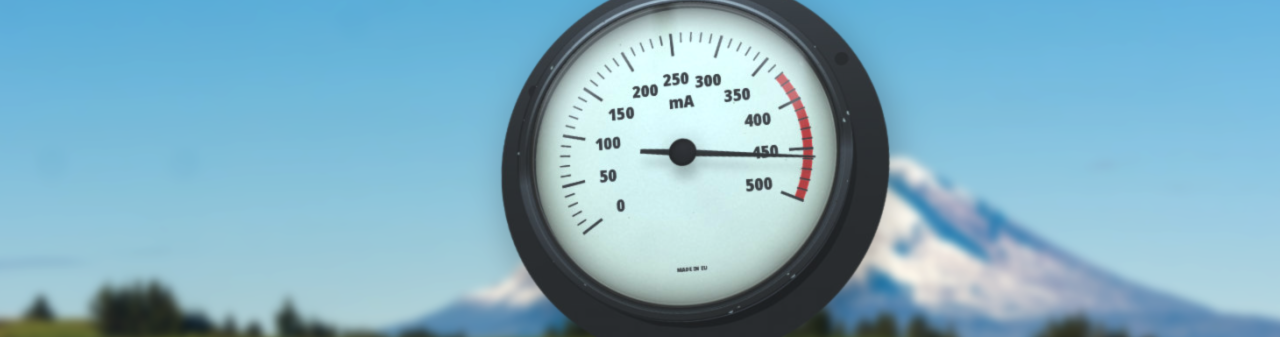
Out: 460 mA
